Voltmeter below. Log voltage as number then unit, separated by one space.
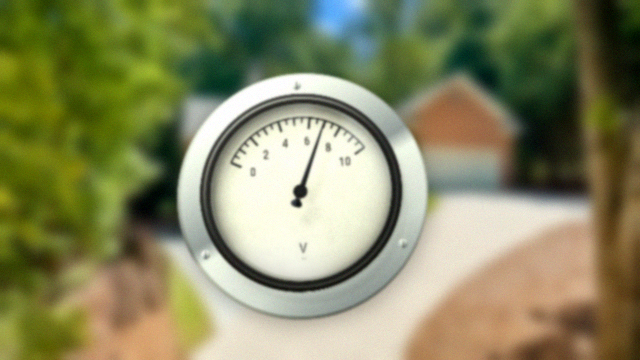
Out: 7 V
